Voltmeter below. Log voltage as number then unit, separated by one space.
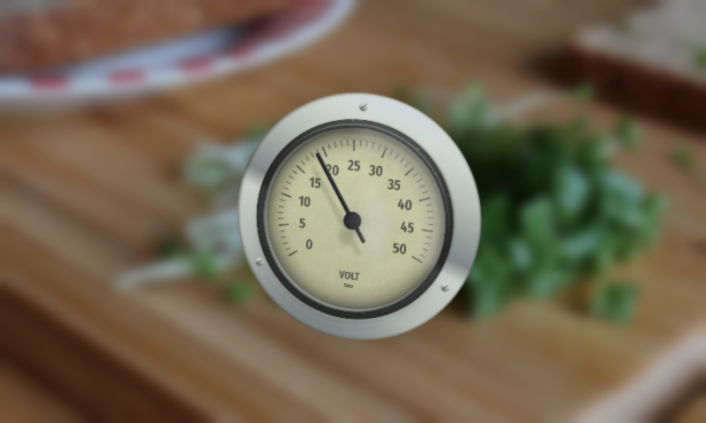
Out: 19 V
